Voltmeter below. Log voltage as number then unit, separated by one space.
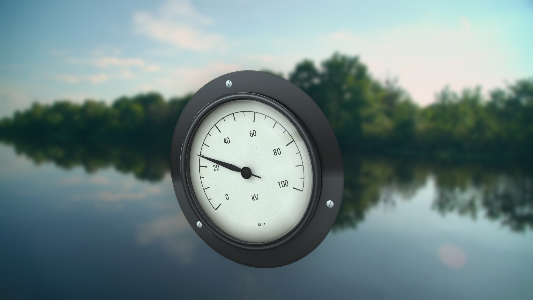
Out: 25 kV
